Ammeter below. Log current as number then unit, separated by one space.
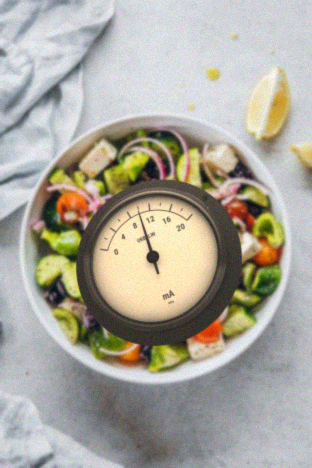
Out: 10 mA
